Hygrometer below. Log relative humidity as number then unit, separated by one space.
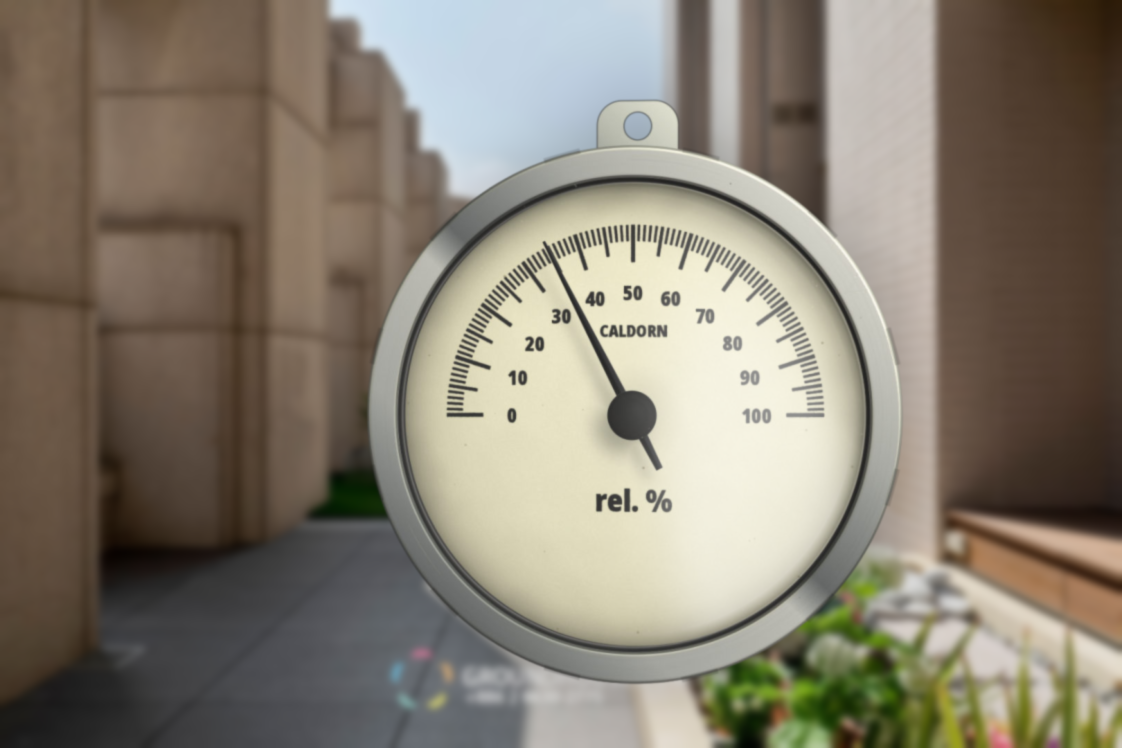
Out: 35 %
